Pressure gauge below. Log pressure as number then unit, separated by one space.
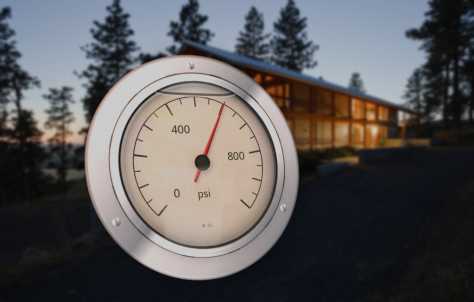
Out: 600 psi
